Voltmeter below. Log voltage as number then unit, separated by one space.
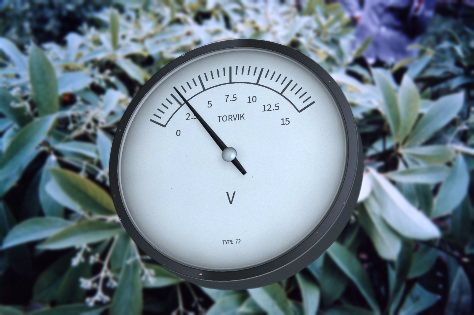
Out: 3 V
